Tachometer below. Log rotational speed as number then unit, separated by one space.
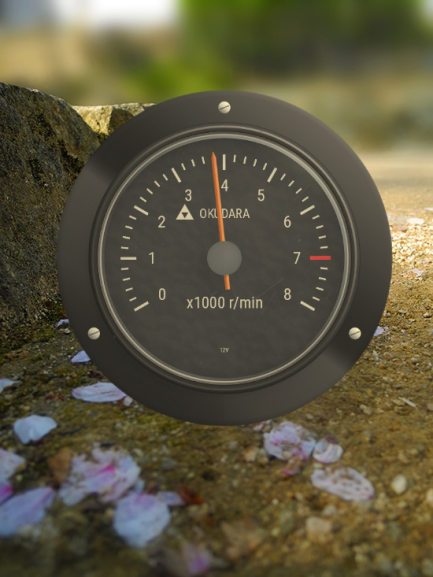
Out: 3800 rpm
